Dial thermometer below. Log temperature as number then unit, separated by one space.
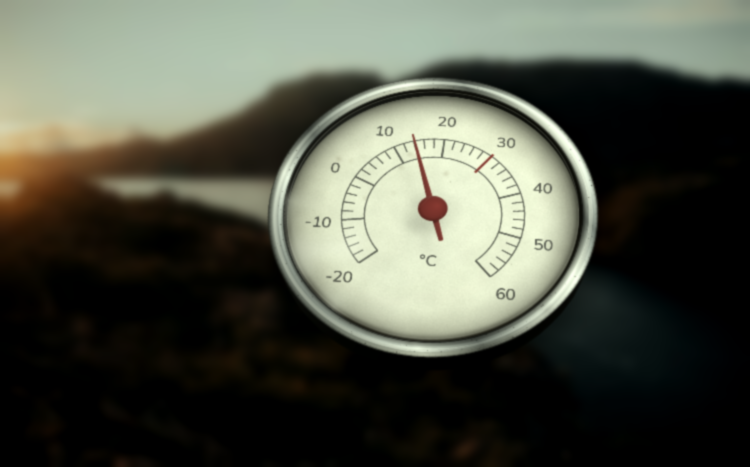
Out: 14 °C
